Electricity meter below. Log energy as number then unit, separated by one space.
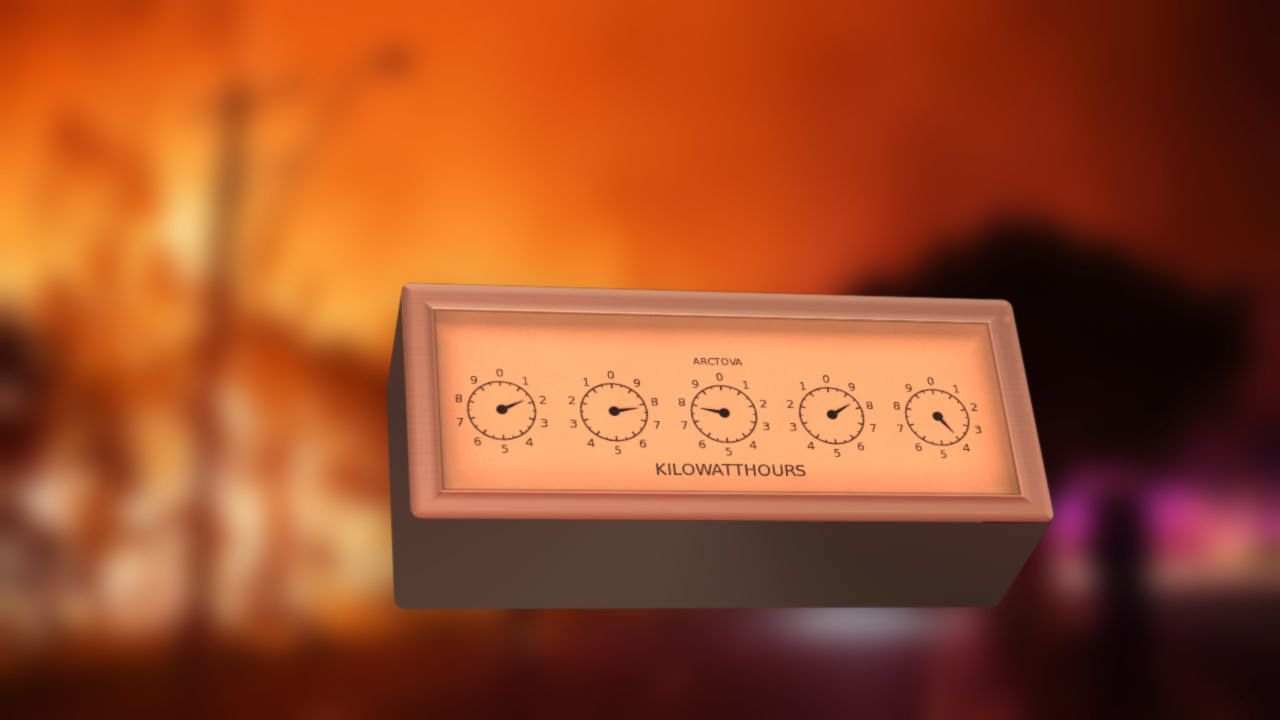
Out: 17784 kWh
